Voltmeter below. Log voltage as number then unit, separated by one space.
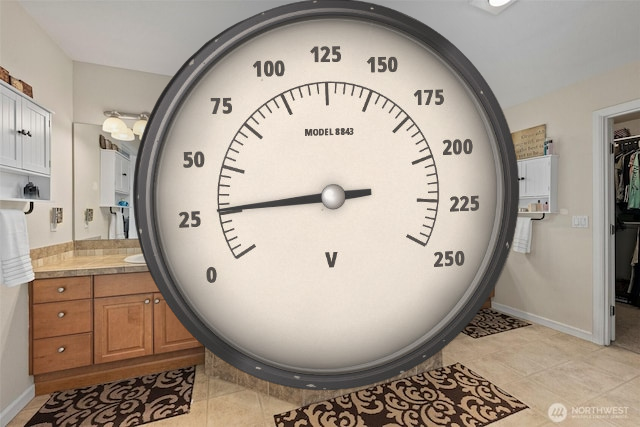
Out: 27.5 V
